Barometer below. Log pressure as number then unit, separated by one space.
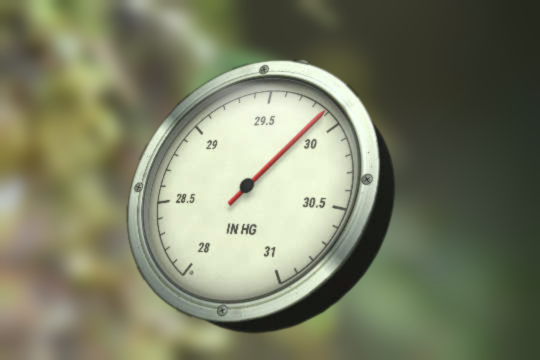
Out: 29.9 inHg
